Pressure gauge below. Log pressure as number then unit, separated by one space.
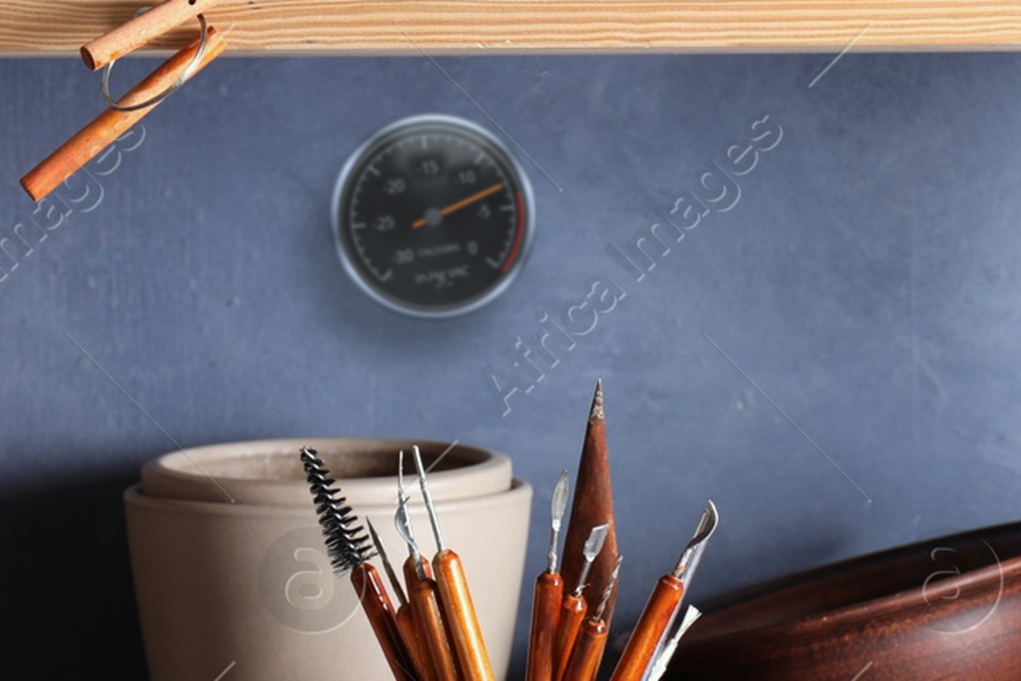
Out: -7 inHg
